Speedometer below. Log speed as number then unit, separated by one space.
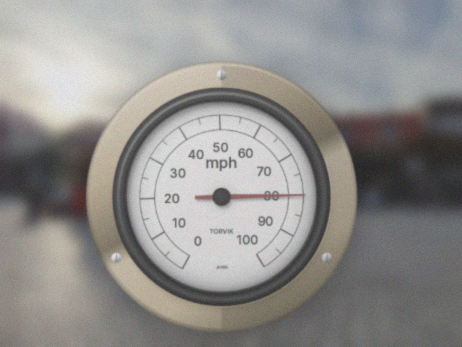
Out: 80 mph
